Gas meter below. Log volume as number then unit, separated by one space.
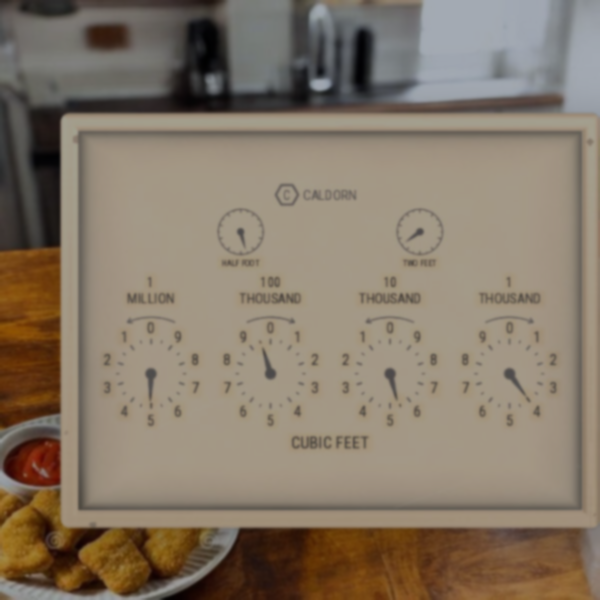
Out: 495400 ft³
